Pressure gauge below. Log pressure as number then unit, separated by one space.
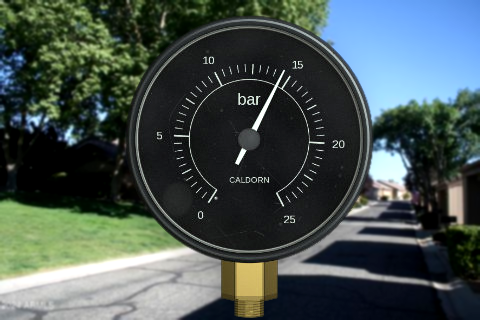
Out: 14.5 bar
